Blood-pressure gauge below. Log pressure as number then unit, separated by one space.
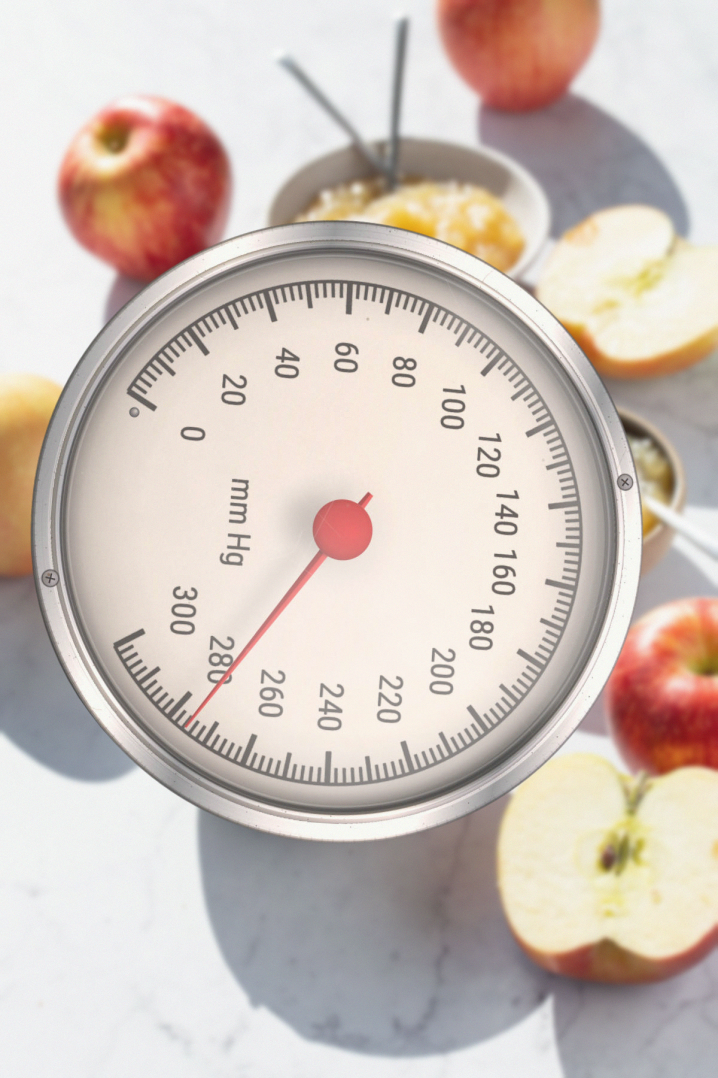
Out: 276 mmHg
